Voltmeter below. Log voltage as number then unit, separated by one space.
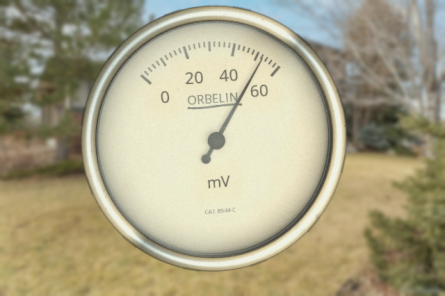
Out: 52 mV
